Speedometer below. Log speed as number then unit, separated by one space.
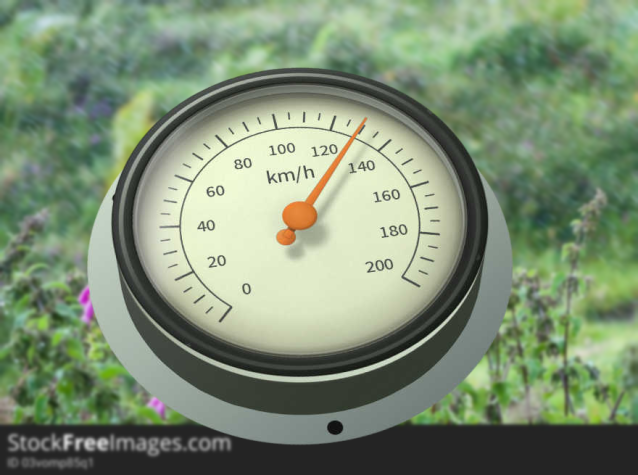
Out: 130 km/h
